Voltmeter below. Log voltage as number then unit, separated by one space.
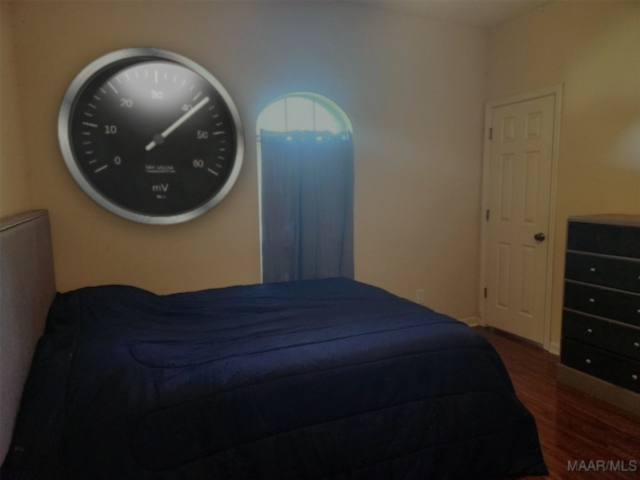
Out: 42 mV
